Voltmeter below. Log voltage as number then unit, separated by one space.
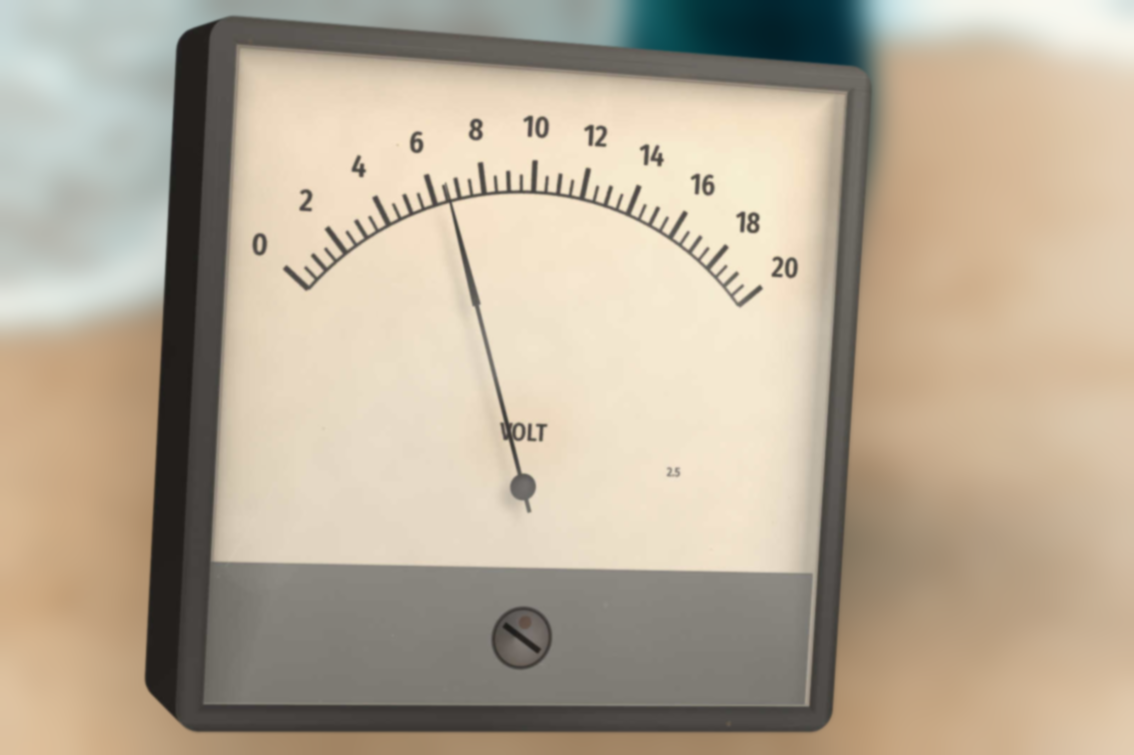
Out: 6.5 V
